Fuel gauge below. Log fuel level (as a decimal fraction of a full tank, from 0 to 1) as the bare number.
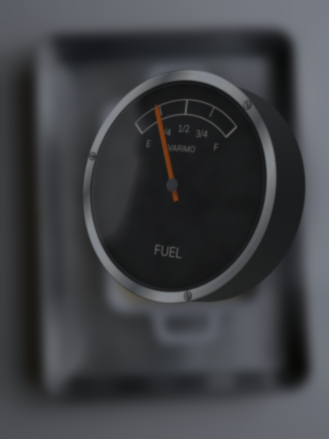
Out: 0.25
